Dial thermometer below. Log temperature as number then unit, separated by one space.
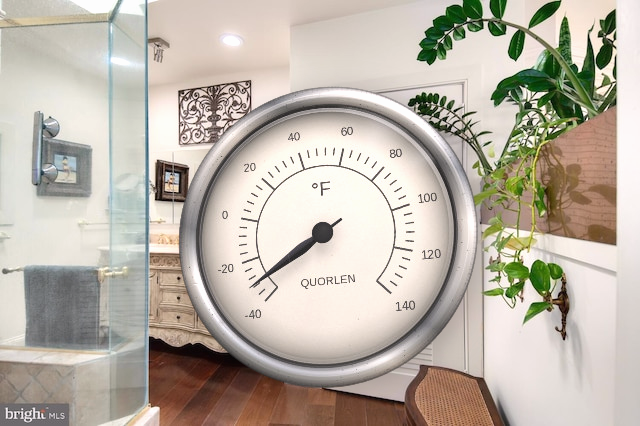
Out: -32 °F
